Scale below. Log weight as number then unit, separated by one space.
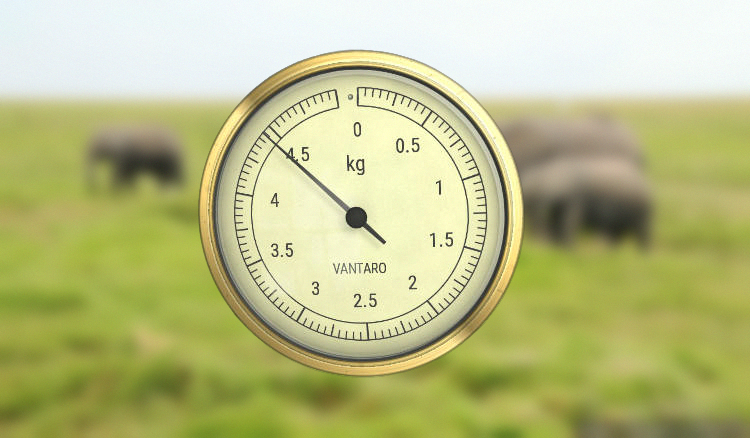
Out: 4.45 kg
